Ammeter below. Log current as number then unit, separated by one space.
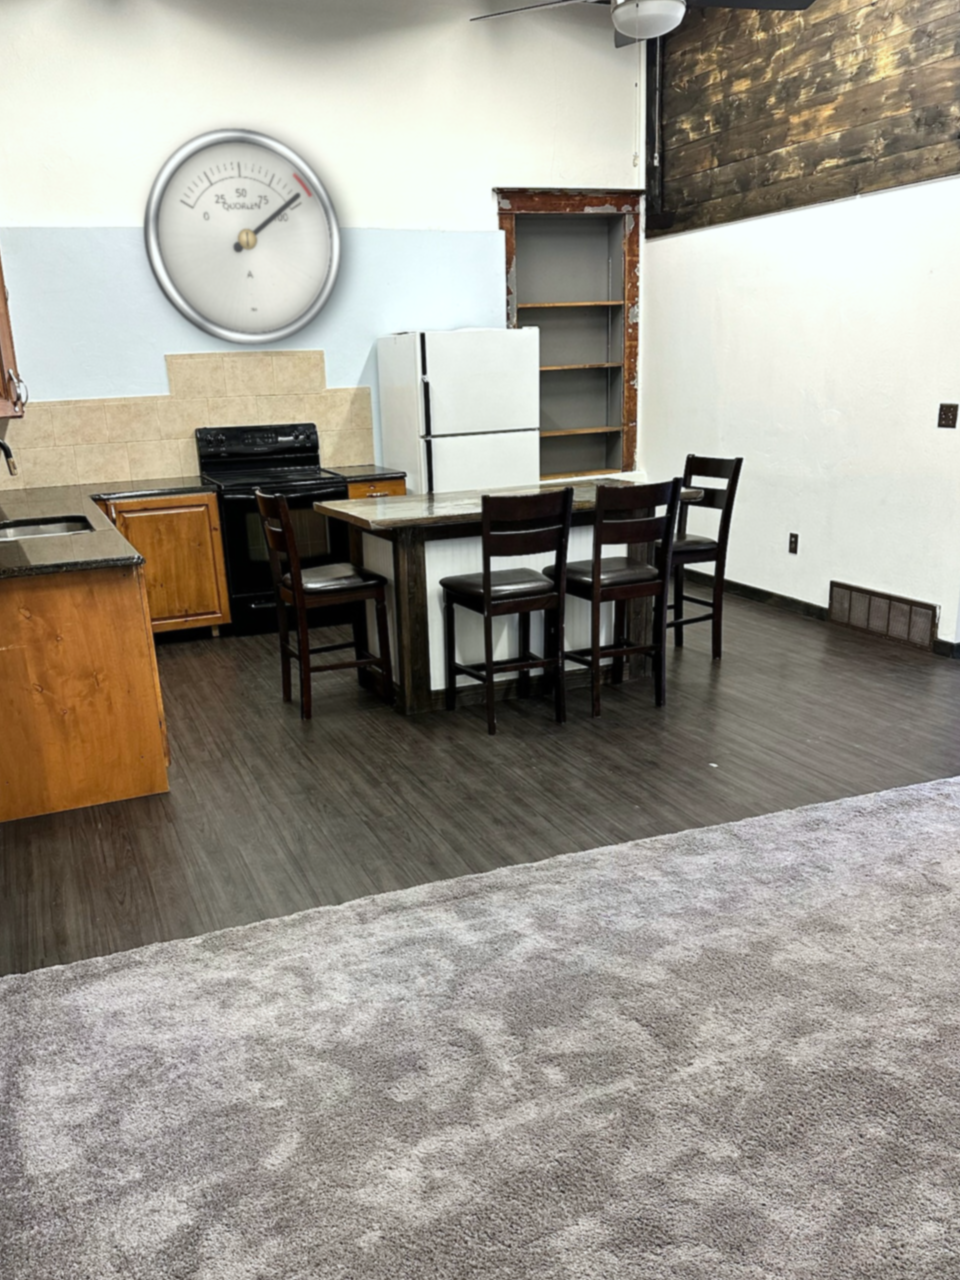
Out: 95 A
